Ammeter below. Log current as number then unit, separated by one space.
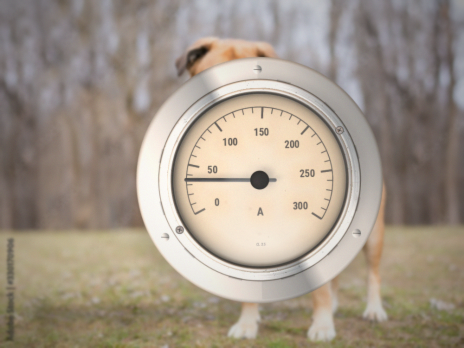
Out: 35 A
